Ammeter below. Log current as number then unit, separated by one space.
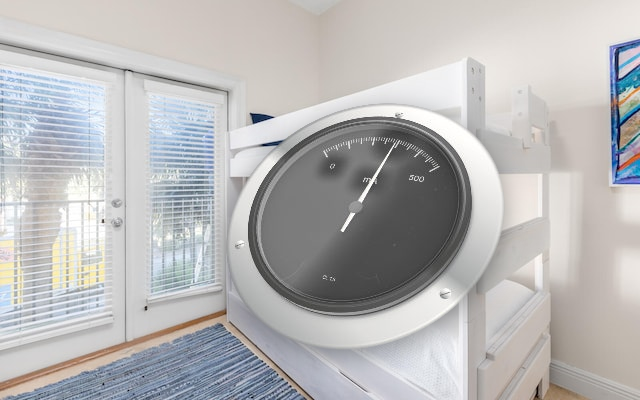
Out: 300 mA
